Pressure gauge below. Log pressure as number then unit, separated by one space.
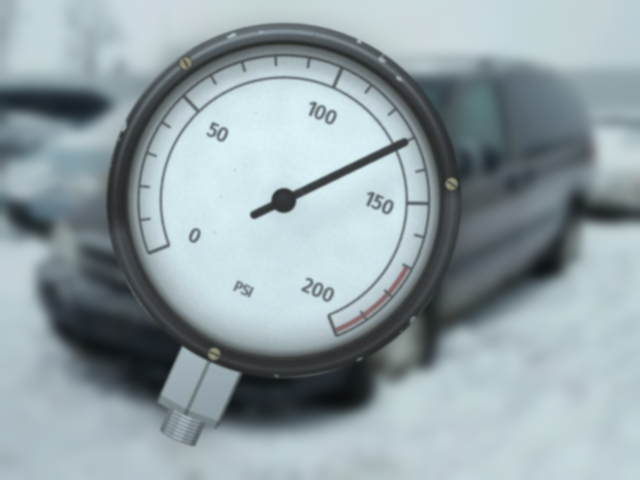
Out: 130 psi
